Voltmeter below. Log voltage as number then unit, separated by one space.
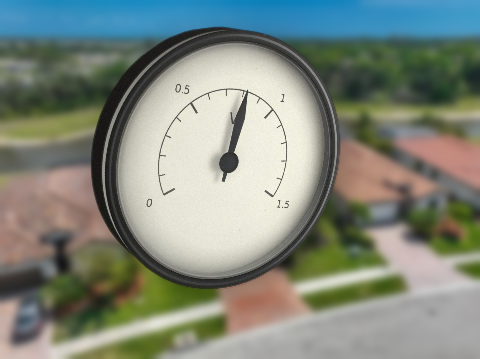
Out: 0.8 V
